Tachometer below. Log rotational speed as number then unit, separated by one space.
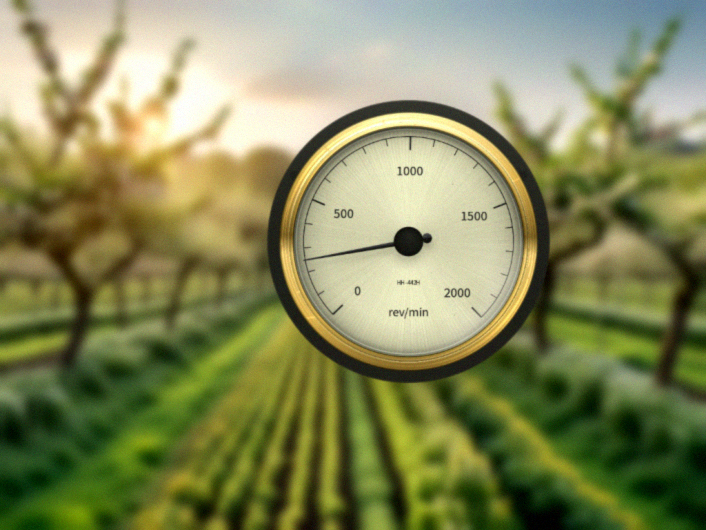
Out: 250 rpm
